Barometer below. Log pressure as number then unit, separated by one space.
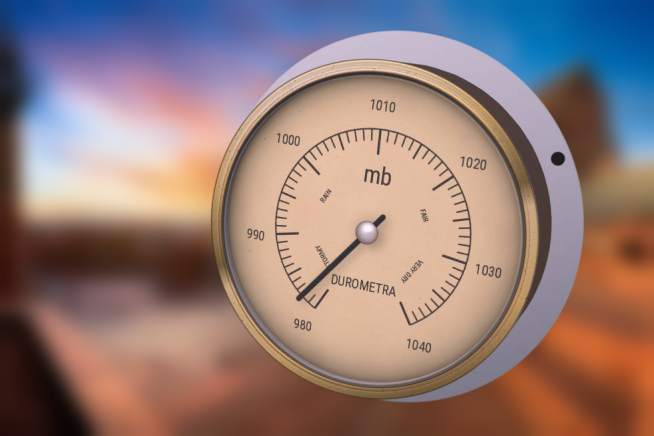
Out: 982 mbar
